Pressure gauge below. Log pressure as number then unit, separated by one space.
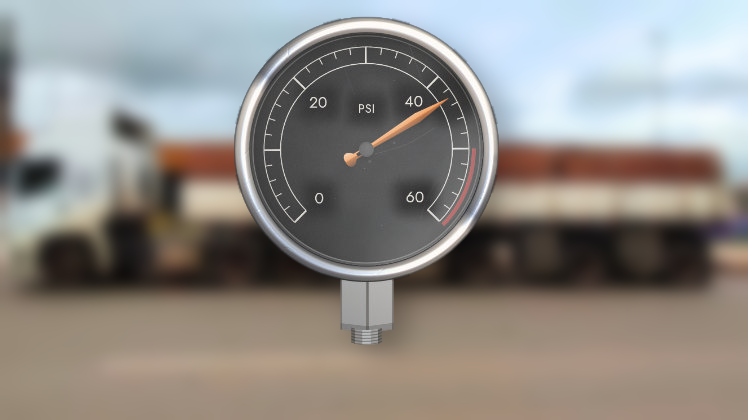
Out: 43 psi
